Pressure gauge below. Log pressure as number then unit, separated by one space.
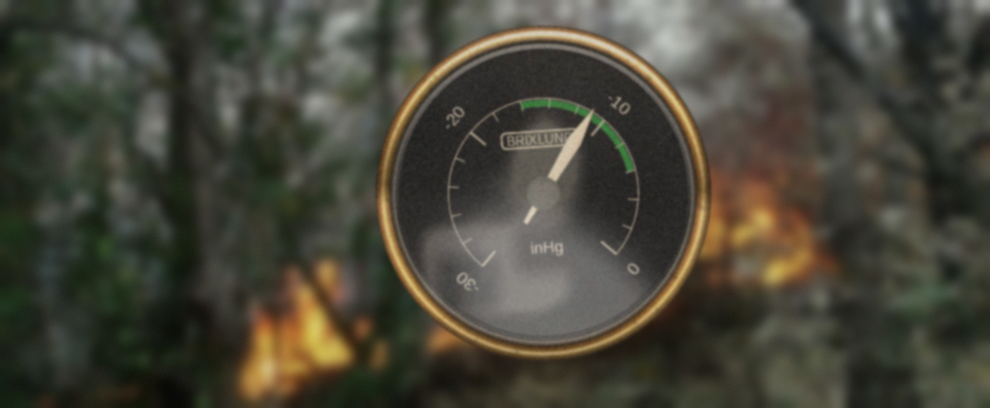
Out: -11 inHg
